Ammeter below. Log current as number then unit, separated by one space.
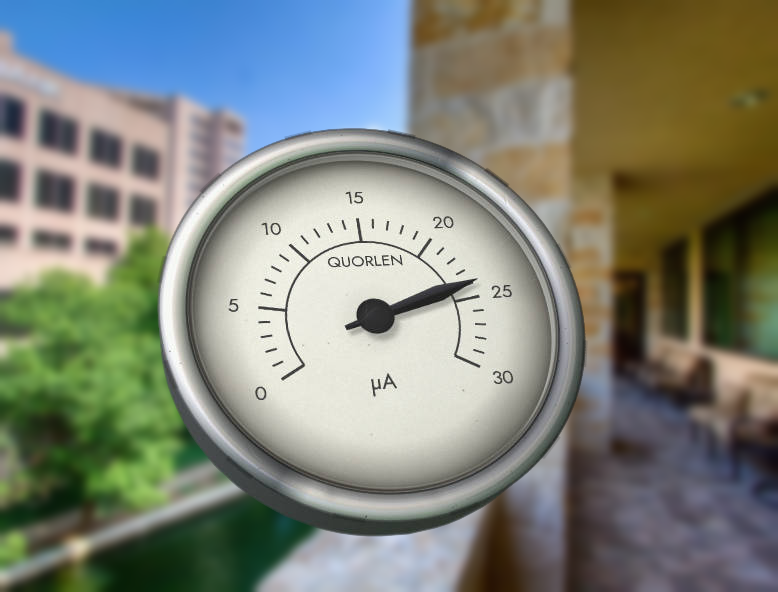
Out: 24 µA
